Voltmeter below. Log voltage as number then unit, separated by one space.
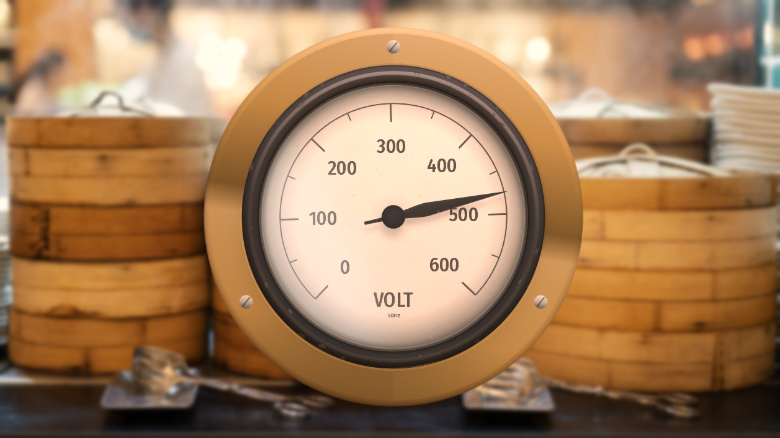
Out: 475 V
